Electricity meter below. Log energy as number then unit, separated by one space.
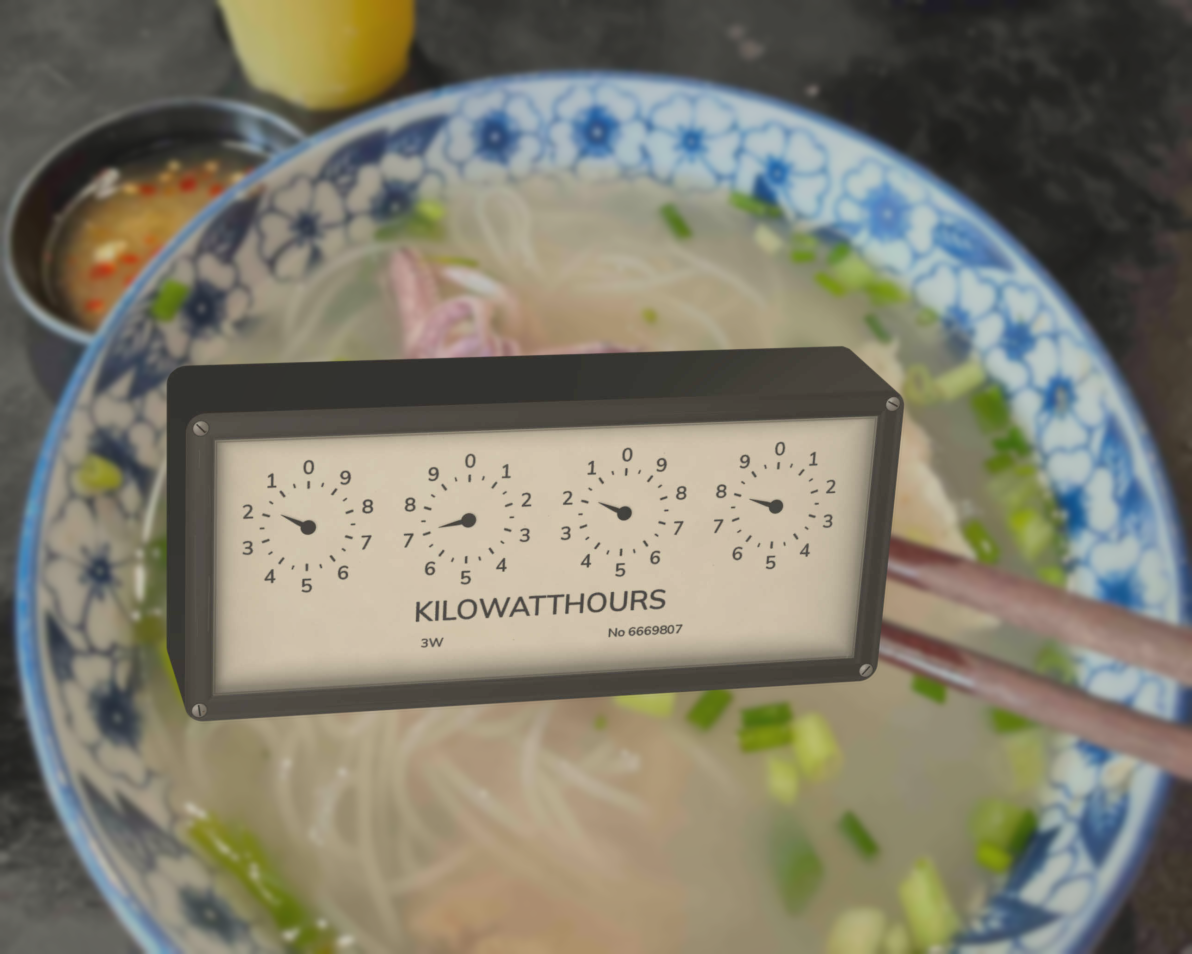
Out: 1718 kWh
